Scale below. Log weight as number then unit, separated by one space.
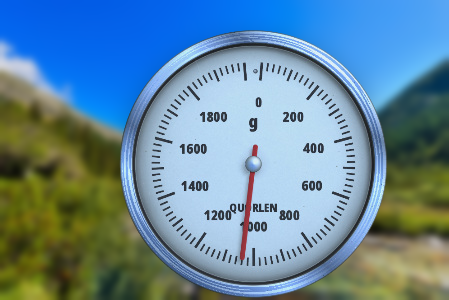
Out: 1040 g
